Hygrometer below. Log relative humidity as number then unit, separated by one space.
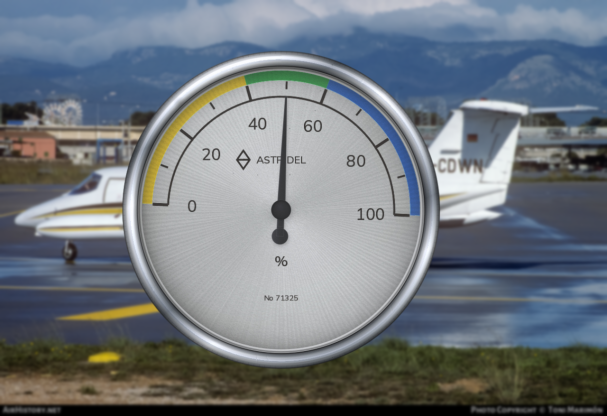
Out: 50 %
